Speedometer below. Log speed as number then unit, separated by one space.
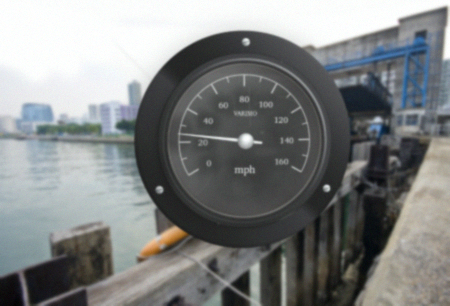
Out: 25 mph
